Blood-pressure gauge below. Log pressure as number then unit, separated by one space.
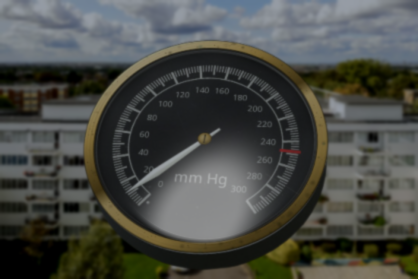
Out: 10 mmHg
